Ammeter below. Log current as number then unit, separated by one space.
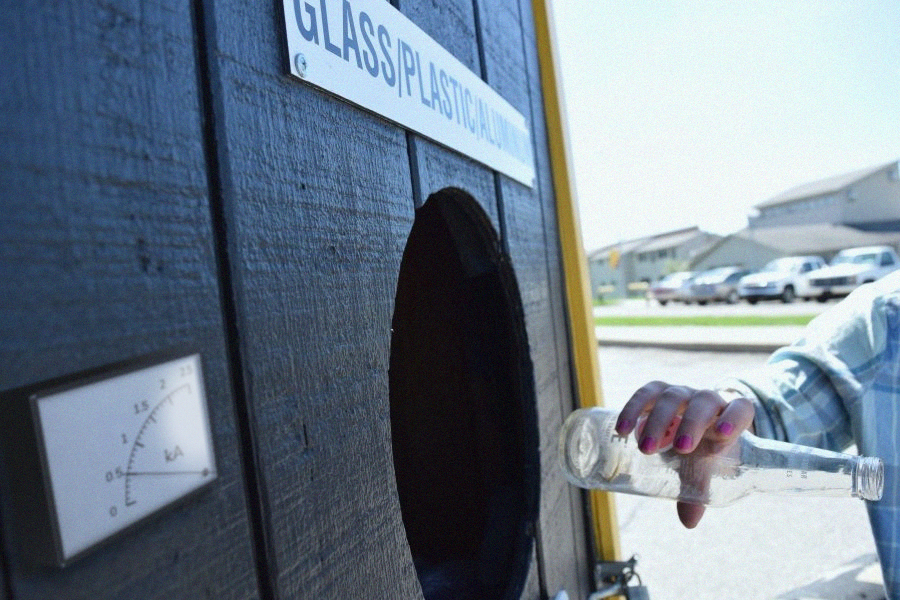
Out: 0.5 kA
